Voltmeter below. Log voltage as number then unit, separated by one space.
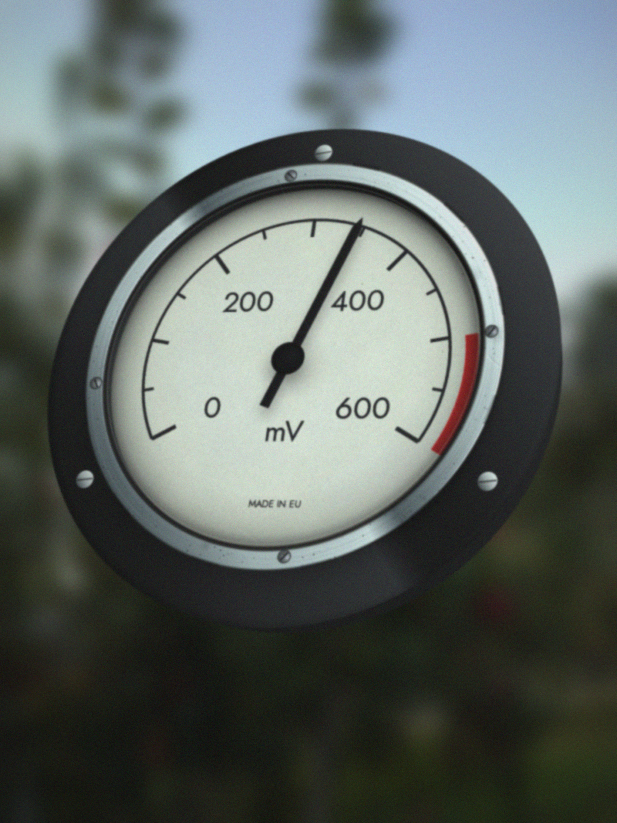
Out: 350 mV
